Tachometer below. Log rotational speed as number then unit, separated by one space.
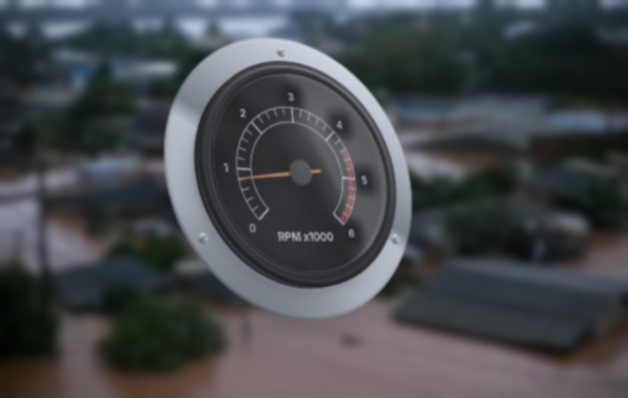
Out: 800 rpm
